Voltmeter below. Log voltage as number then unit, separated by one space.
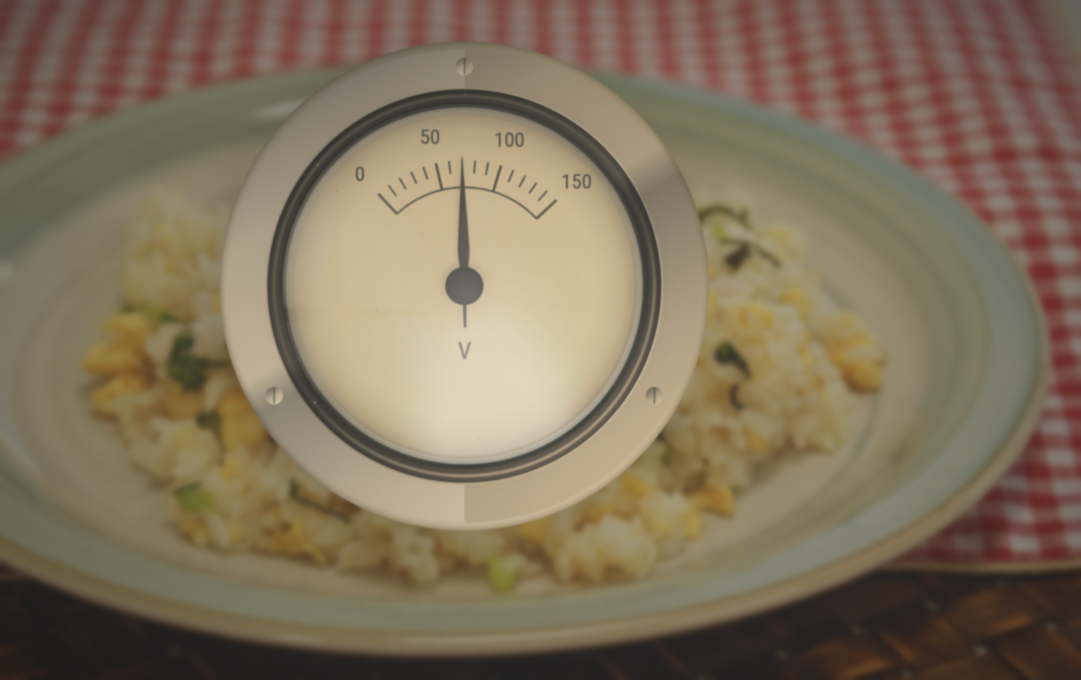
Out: 70 V
